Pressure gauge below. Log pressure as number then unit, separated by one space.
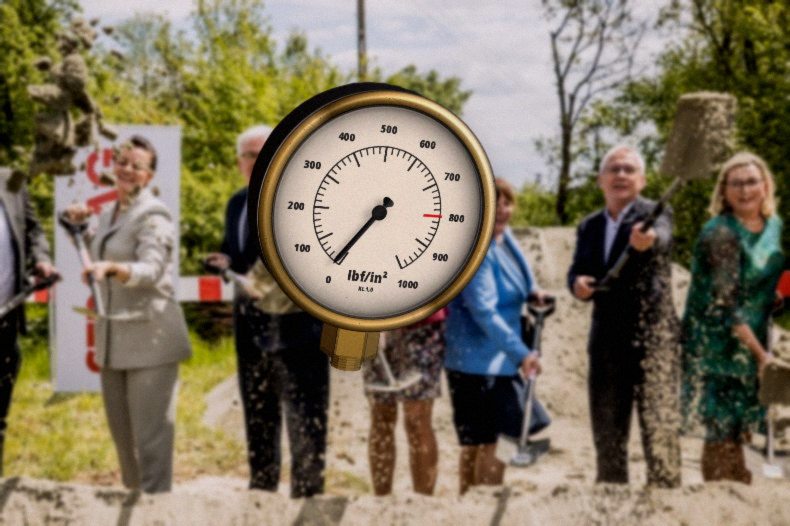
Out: 20 psi
